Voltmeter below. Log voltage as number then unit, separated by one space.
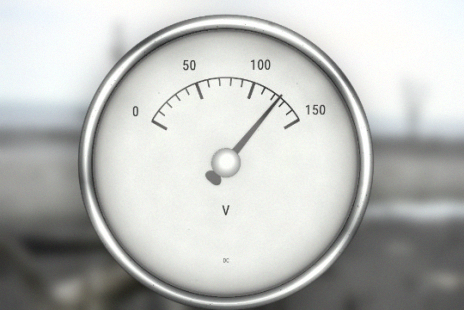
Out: 125 V
